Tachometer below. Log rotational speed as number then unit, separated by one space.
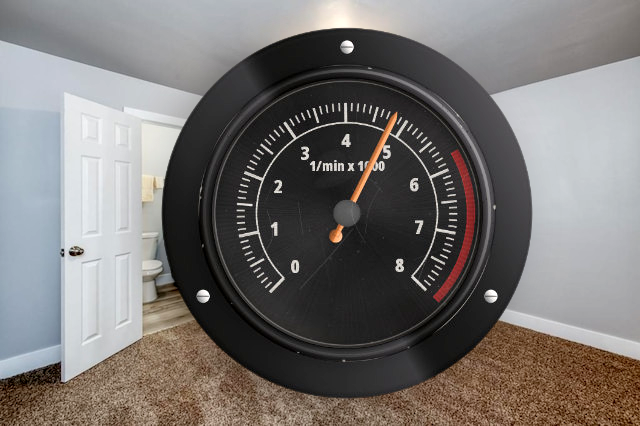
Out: 4800 rpm
